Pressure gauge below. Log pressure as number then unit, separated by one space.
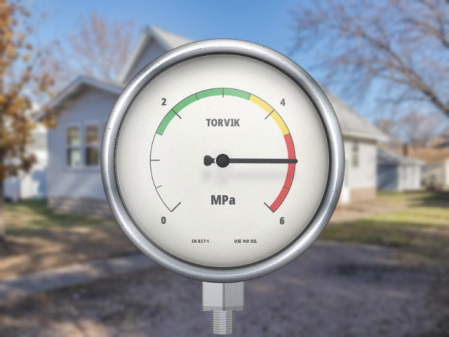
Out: 5 MPa
